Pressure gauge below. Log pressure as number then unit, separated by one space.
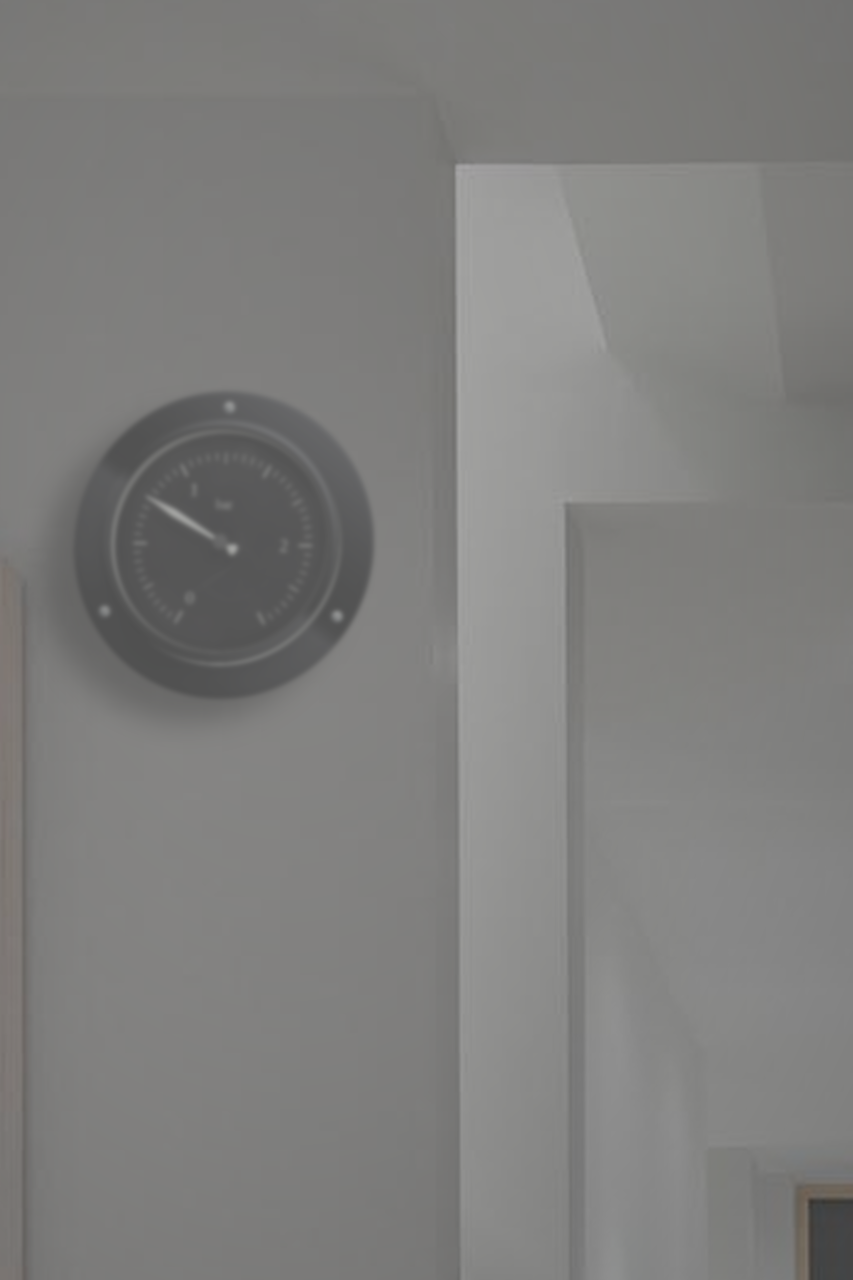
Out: 0.75 bar
